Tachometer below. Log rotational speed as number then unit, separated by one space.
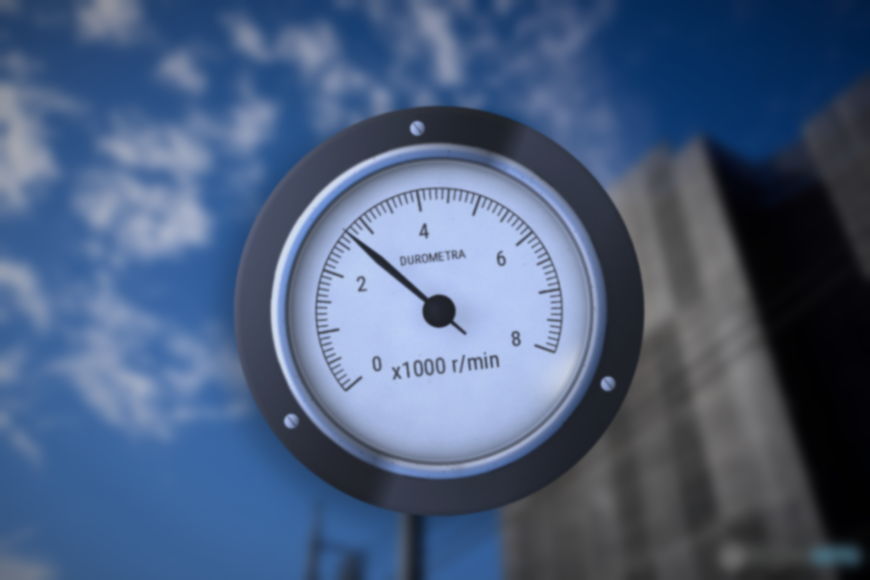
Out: 2700 rpm
